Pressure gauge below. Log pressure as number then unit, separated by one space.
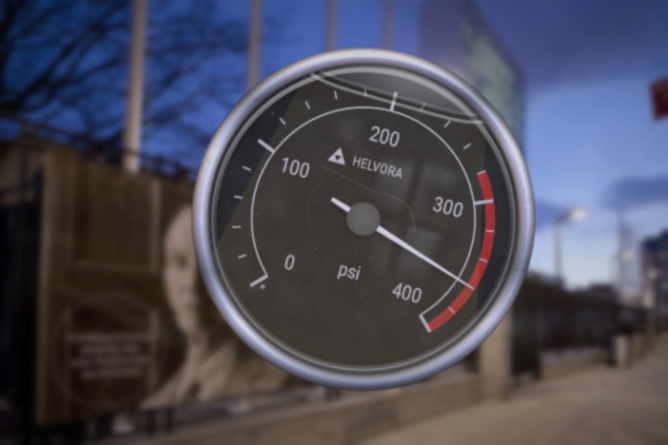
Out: 360 psi
